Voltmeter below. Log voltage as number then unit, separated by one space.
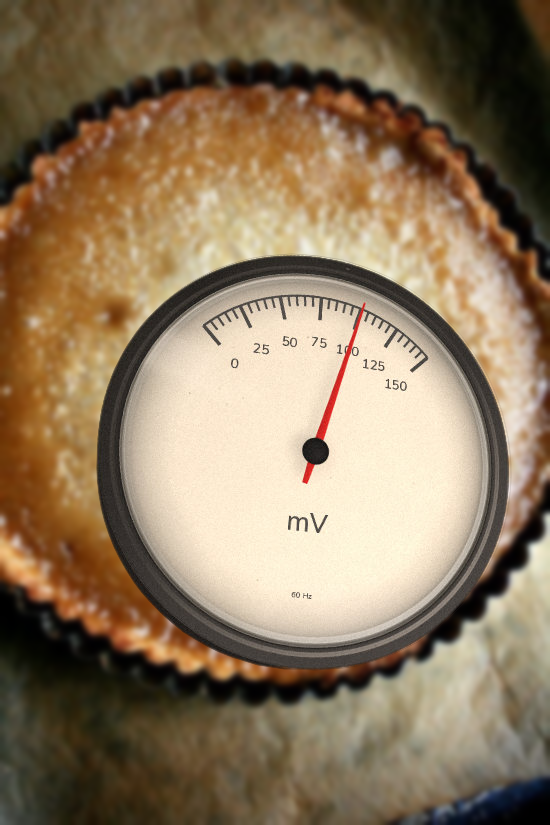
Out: 100 mV
